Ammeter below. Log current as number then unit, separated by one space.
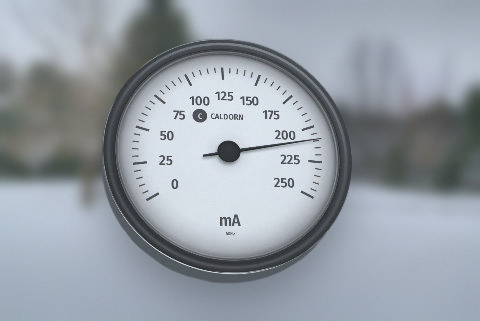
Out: 210 mA
